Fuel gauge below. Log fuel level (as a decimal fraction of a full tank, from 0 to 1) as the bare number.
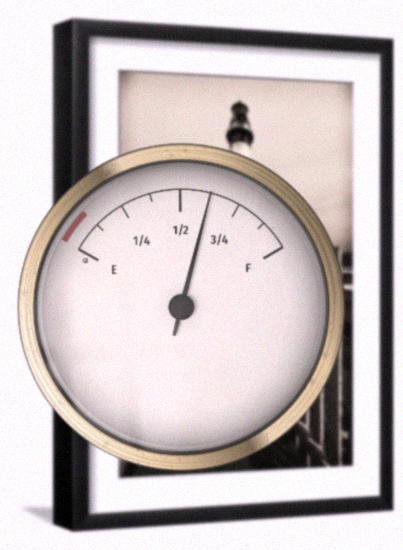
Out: 0.625
